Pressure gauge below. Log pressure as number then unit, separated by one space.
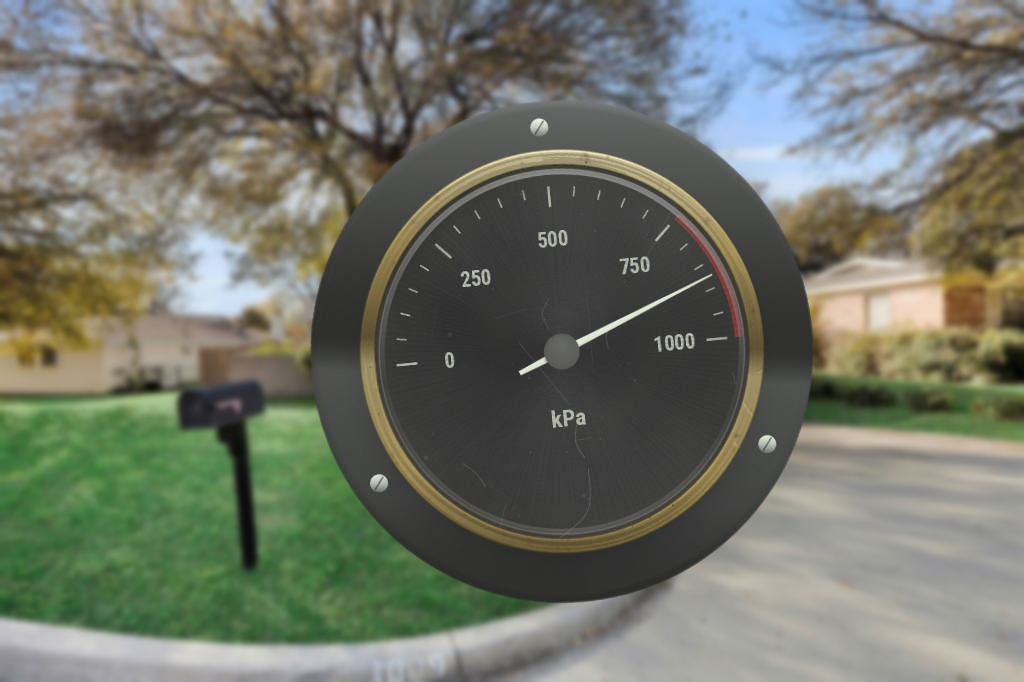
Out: 875 kPa
